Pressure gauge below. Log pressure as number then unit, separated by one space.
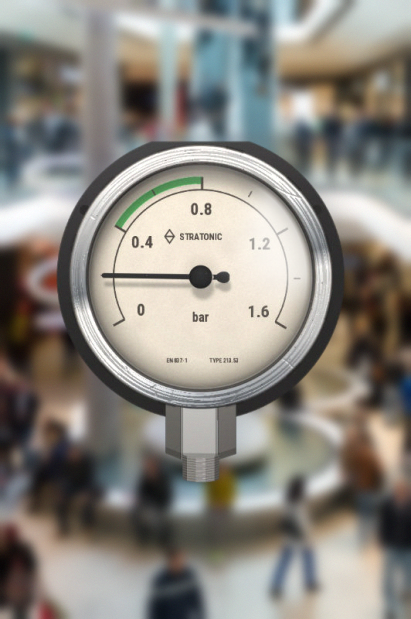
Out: 0.2 bar
